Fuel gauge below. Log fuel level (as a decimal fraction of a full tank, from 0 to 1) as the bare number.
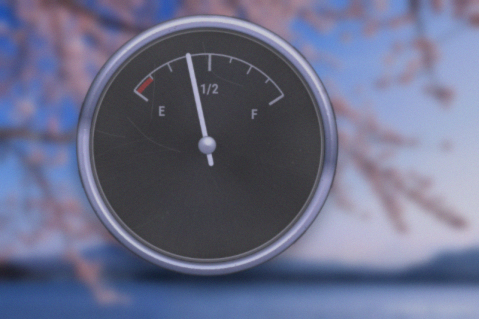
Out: 0.375
